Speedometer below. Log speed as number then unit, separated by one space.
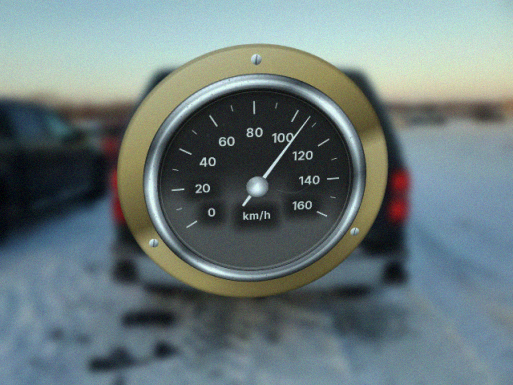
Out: 105 km/h
